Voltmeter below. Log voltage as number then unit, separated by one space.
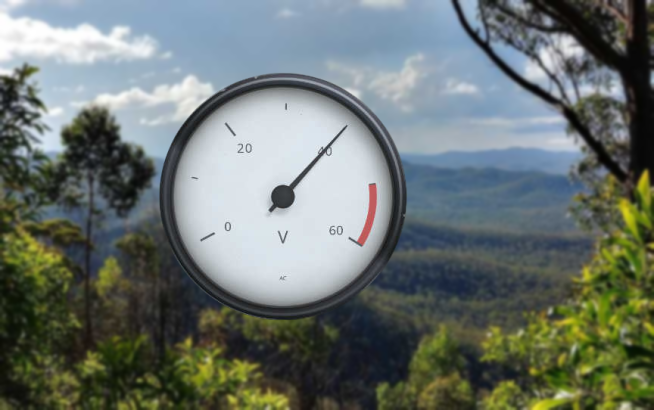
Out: 40 V
